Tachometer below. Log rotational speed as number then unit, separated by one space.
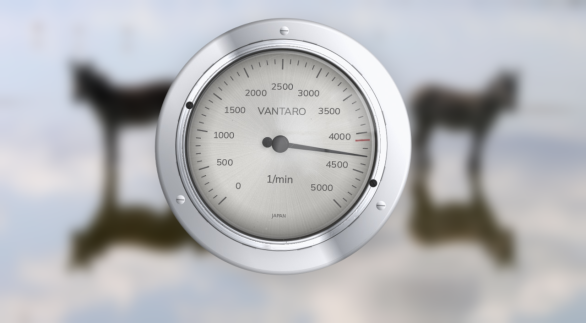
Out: 4300 rpm
